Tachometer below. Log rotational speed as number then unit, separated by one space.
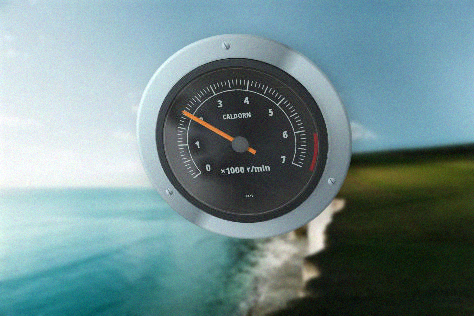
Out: 2000 rpm
